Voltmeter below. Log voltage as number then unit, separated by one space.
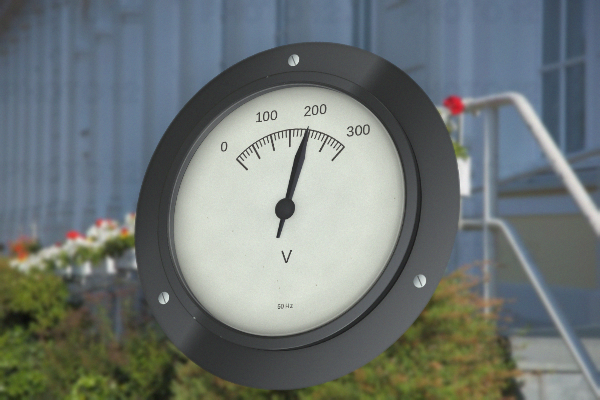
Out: 200 V
